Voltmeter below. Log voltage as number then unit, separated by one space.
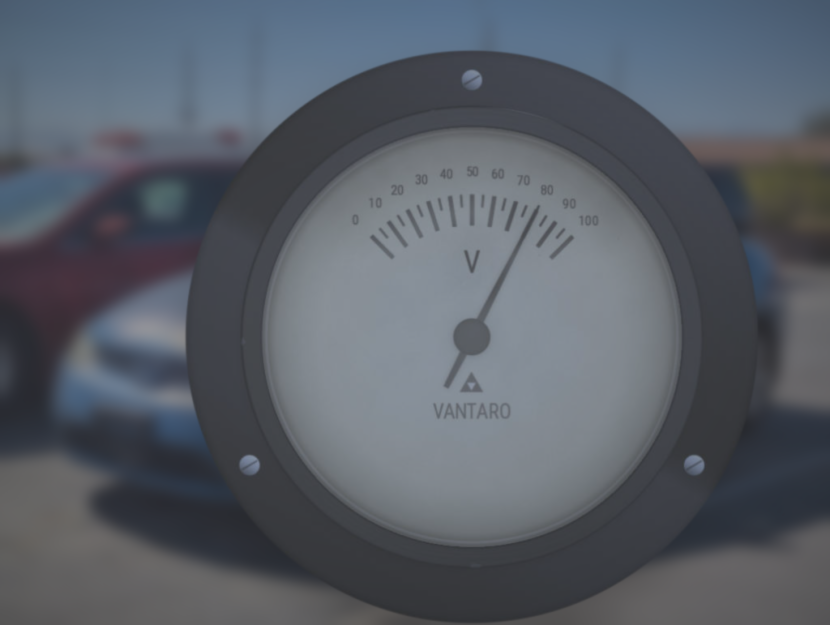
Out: 80 V
